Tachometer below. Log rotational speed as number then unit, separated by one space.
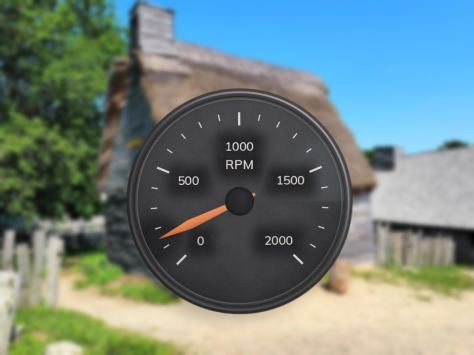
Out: 150 rpm
